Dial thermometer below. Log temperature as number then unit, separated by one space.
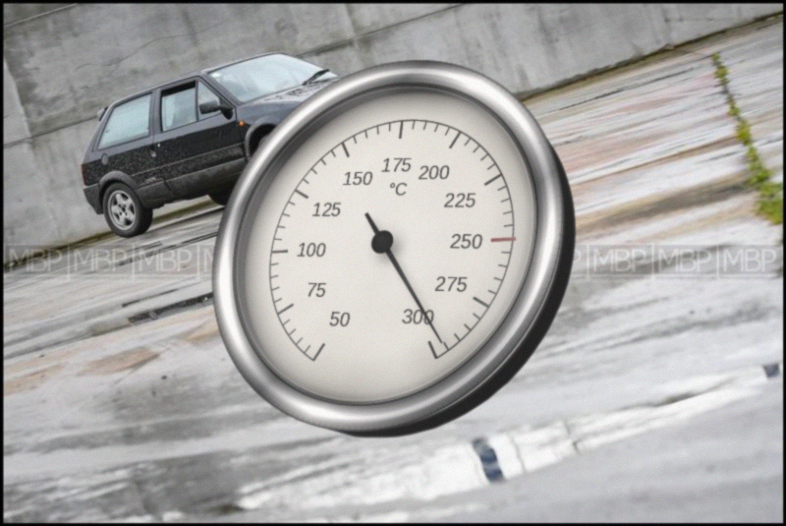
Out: 295 °C
